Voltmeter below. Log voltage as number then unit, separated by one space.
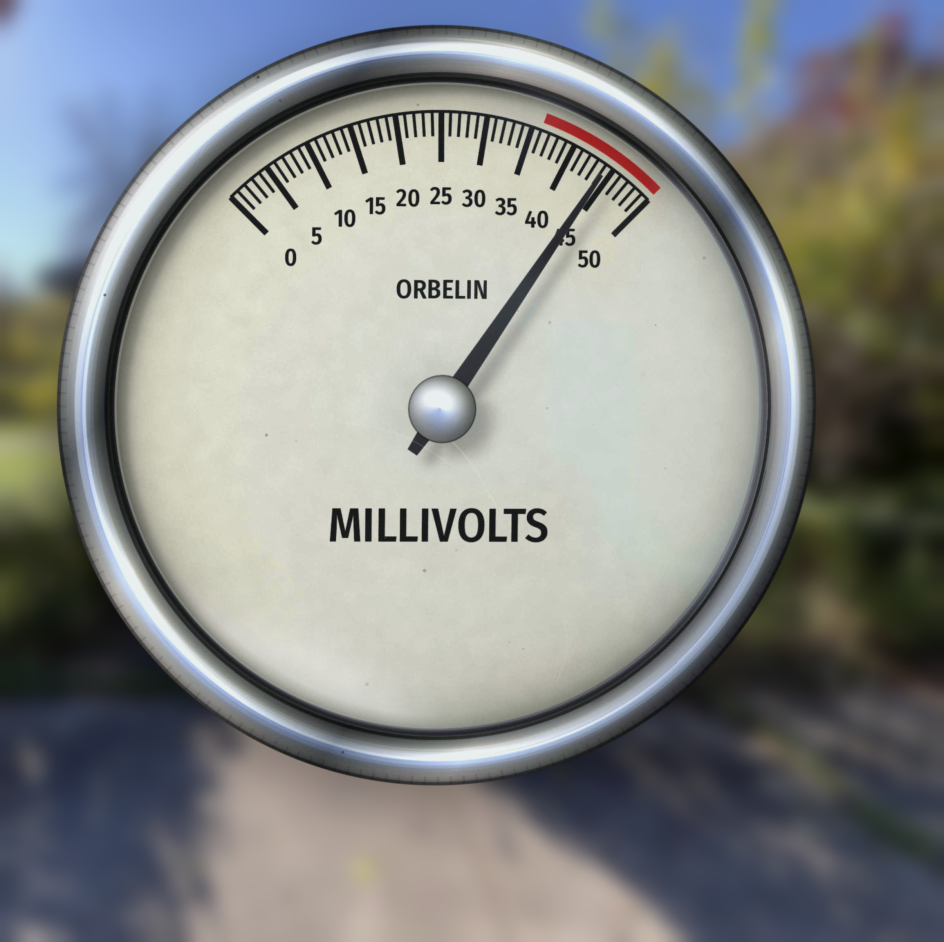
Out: 44 mV
